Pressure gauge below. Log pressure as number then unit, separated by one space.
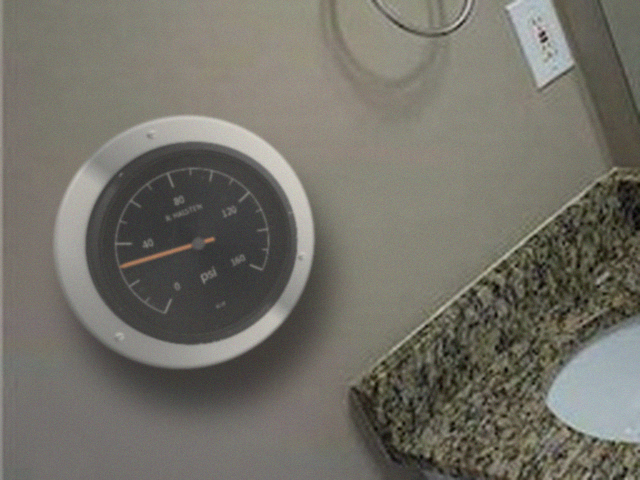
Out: 30 psi
